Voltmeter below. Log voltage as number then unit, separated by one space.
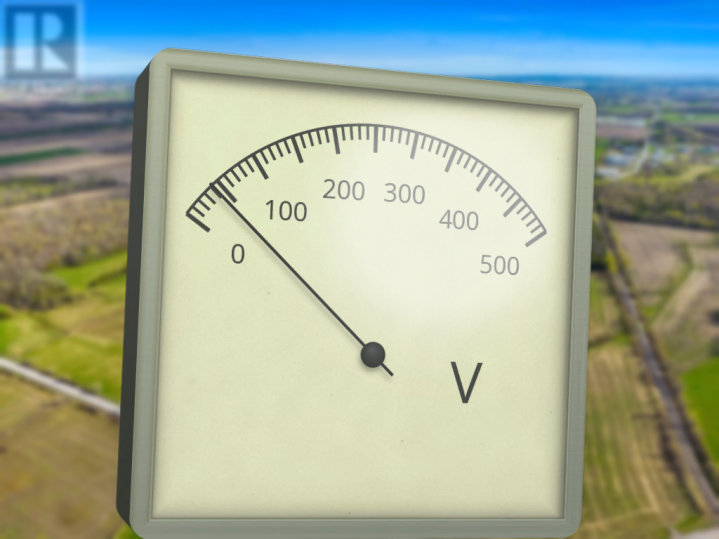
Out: 40 V
